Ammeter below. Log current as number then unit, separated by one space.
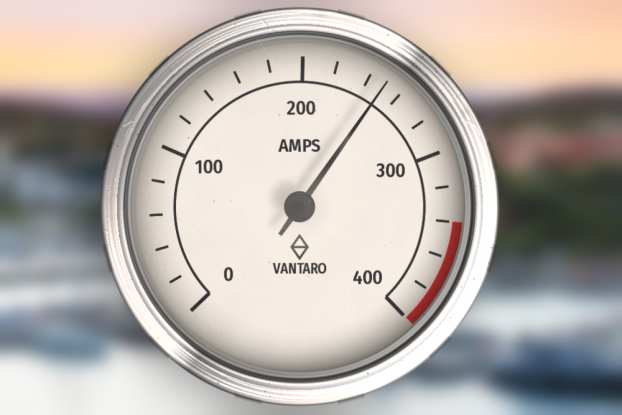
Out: 250 A
